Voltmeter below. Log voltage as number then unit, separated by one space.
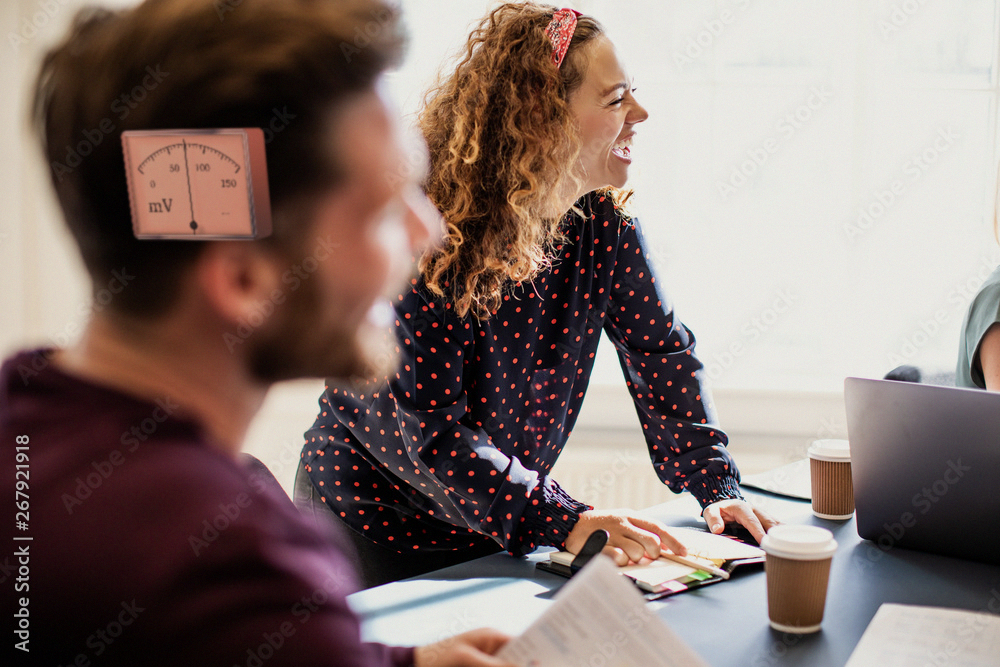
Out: 75 mV
